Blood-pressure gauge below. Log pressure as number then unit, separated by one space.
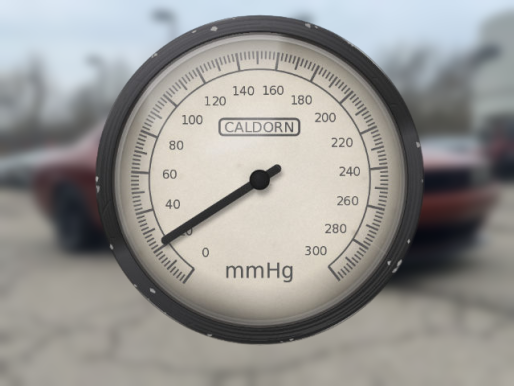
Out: 22 mmHg
